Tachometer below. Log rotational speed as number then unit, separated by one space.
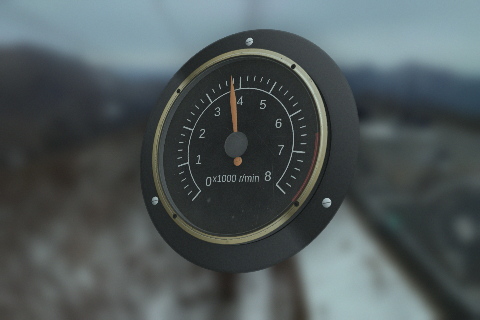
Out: 3800 rpm
